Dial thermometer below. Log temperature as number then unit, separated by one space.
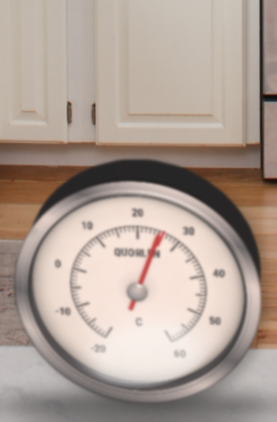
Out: 25 °C
